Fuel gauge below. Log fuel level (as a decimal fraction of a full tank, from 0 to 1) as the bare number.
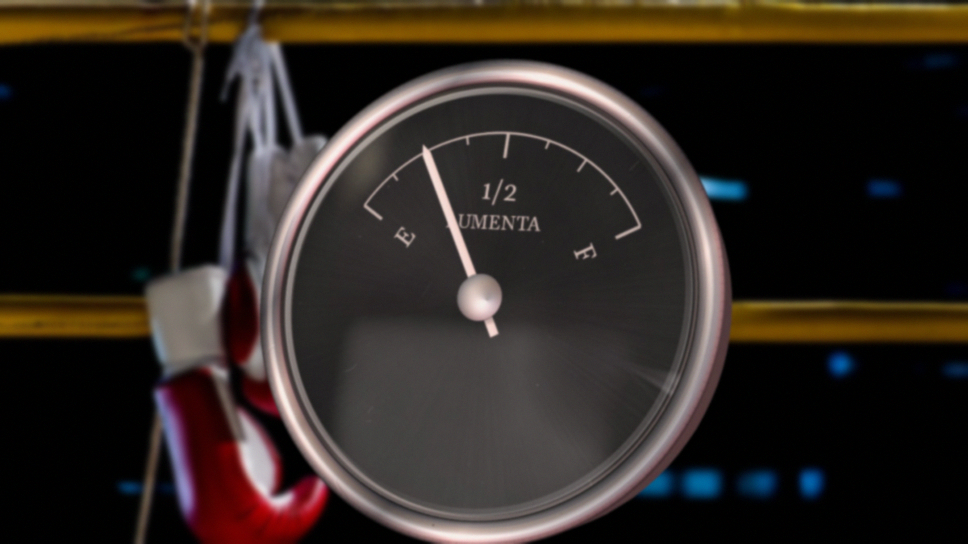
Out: 0.25
